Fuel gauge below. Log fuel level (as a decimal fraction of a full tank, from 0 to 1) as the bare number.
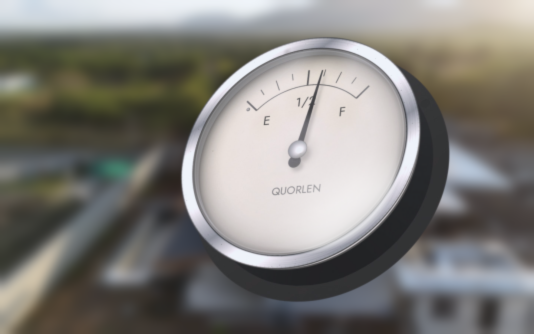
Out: 0.625
